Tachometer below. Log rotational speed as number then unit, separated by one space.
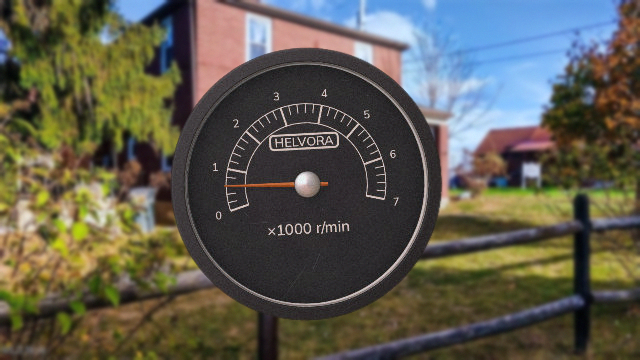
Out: 600 rpm
